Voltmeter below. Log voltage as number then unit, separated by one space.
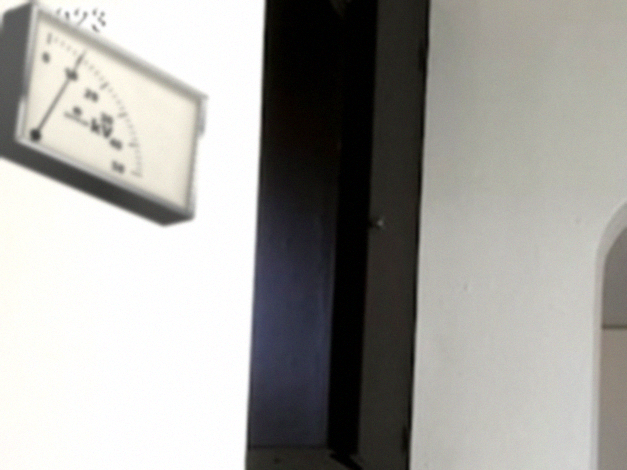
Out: 10 kV
